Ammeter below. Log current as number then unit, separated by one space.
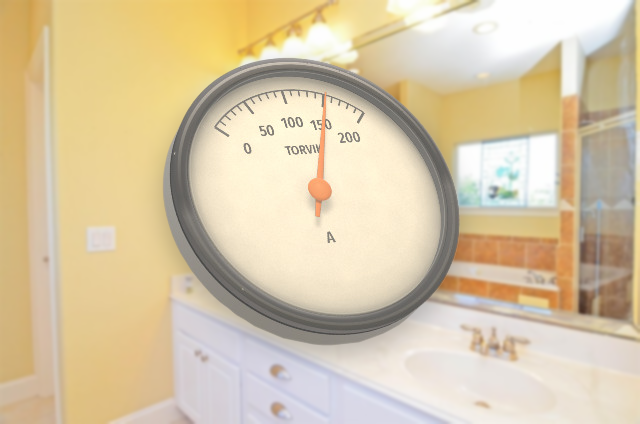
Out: 150 A
